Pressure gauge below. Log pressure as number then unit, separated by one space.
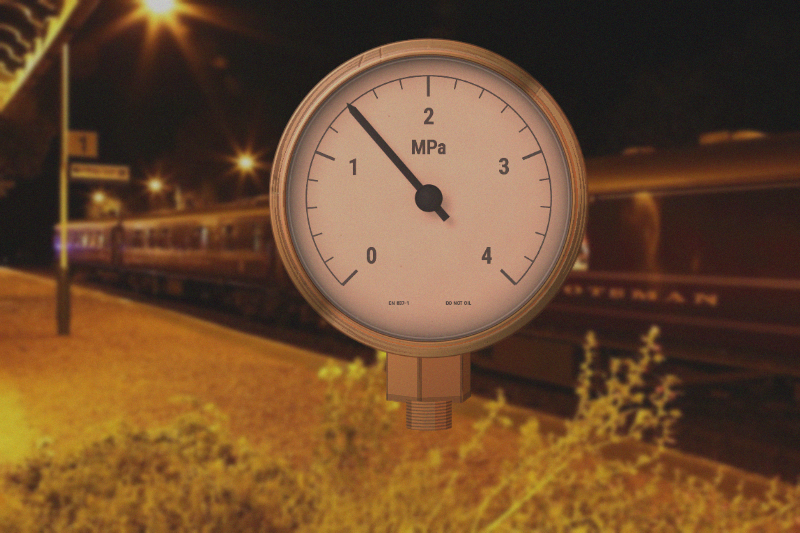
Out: 1.4 MPa
